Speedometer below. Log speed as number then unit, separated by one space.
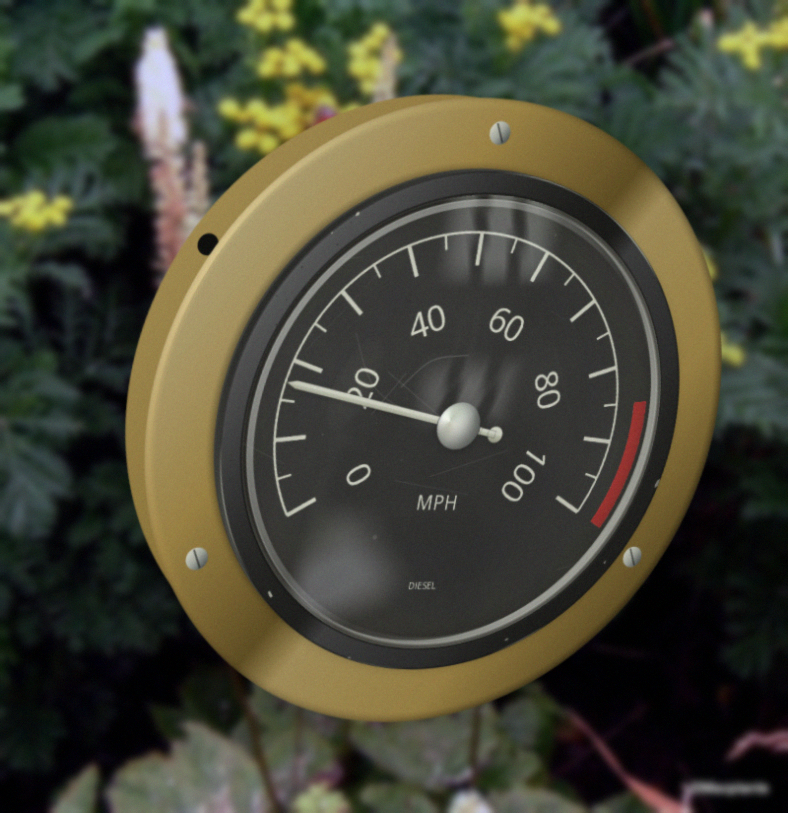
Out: 17.5 mph
